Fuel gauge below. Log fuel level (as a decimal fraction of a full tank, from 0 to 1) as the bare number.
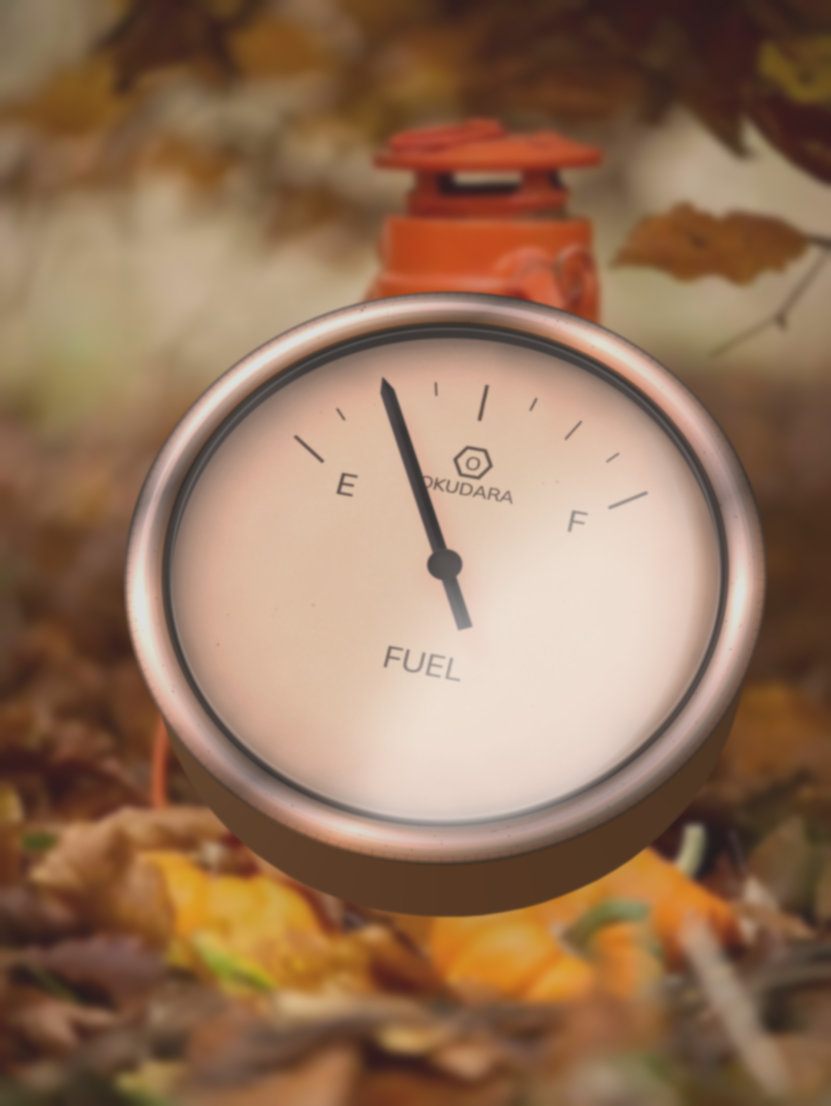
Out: 0.25
